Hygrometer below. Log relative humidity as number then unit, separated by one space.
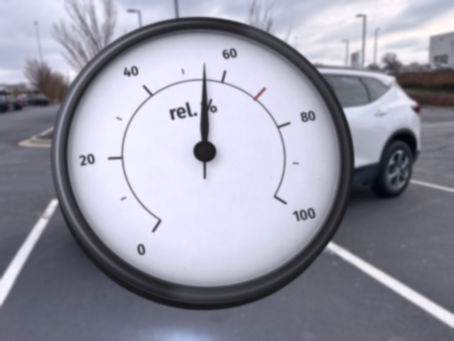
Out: 55 %
